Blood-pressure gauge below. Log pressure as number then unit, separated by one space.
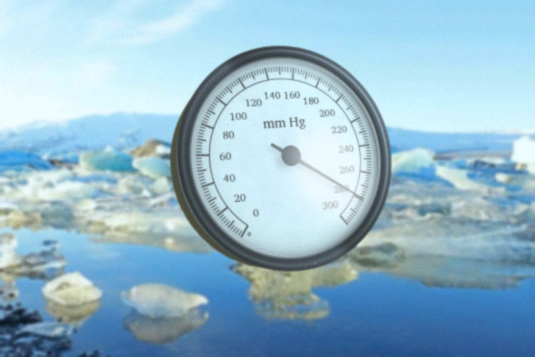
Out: 280 mmHg
